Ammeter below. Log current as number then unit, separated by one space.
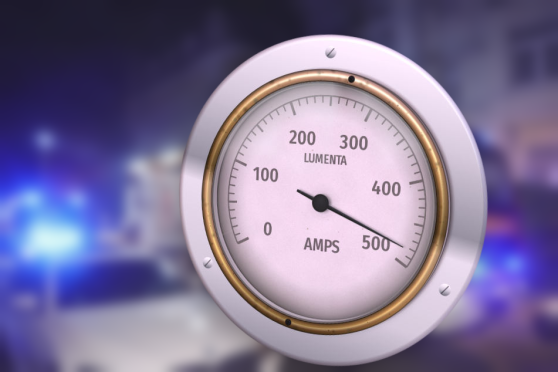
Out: 480 A
